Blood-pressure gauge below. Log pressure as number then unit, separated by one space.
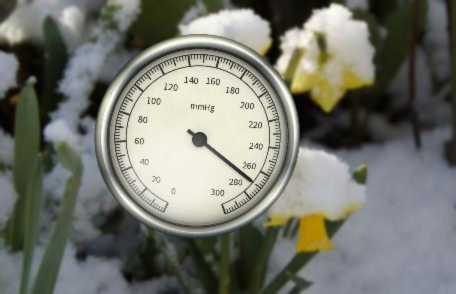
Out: 270 mmHg
